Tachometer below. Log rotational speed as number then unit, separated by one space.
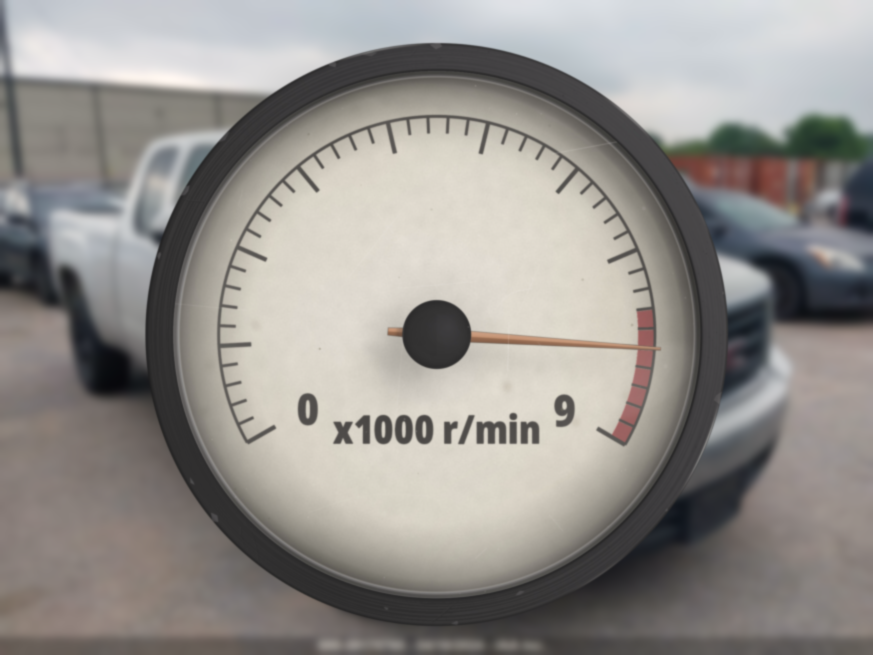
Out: 8000 rpm
